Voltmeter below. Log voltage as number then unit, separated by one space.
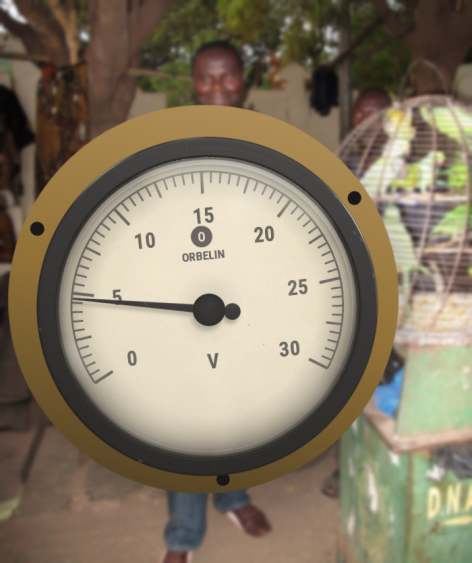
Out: 4.75 V
